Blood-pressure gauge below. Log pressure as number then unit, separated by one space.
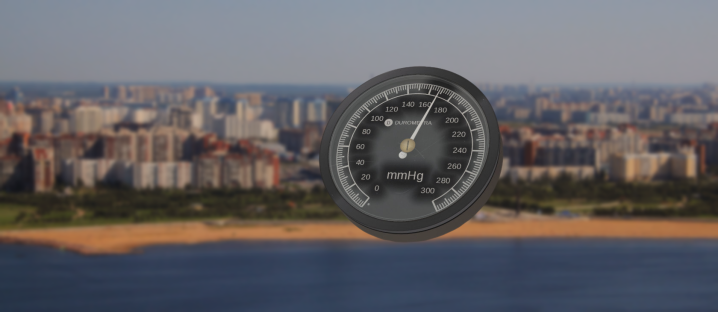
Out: 170 mmHg
